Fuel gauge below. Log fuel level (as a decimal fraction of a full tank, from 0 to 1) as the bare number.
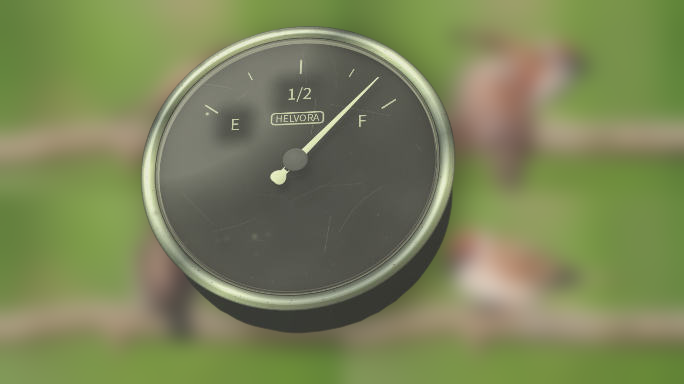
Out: 0.875
